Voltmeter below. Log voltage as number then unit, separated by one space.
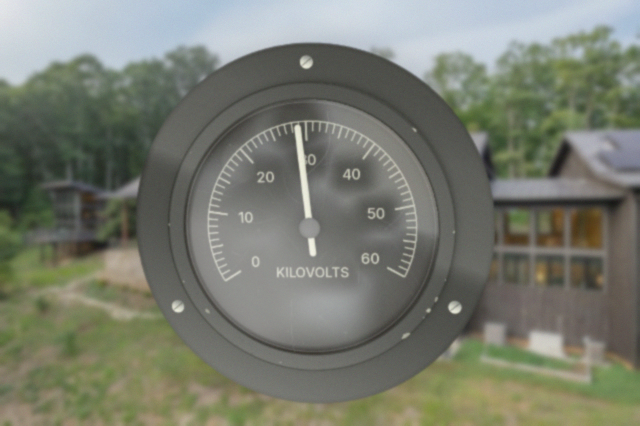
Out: 29 kV
